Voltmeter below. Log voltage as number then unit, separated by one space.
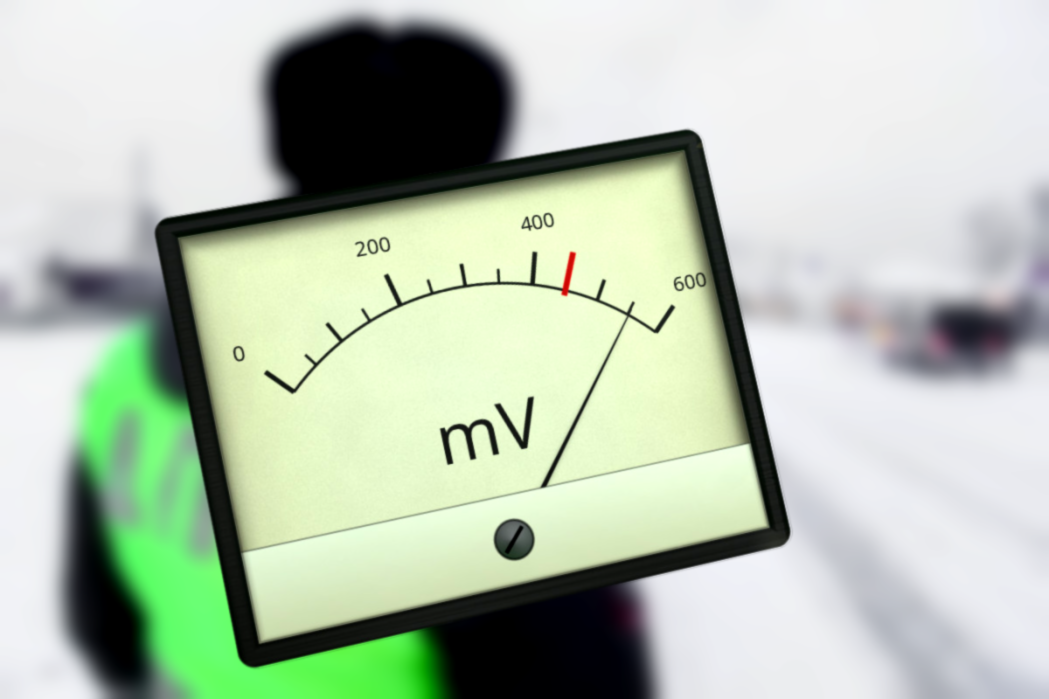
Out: 550 mV
